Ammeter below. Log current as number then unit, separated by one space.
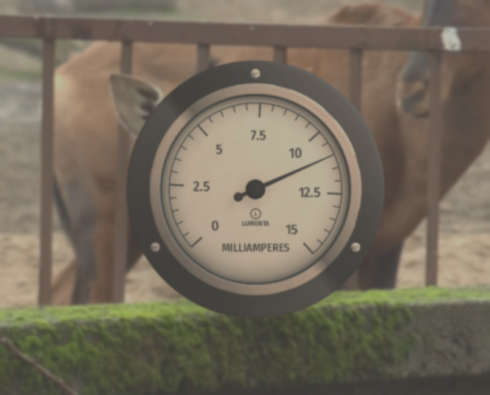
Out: 11 mA
